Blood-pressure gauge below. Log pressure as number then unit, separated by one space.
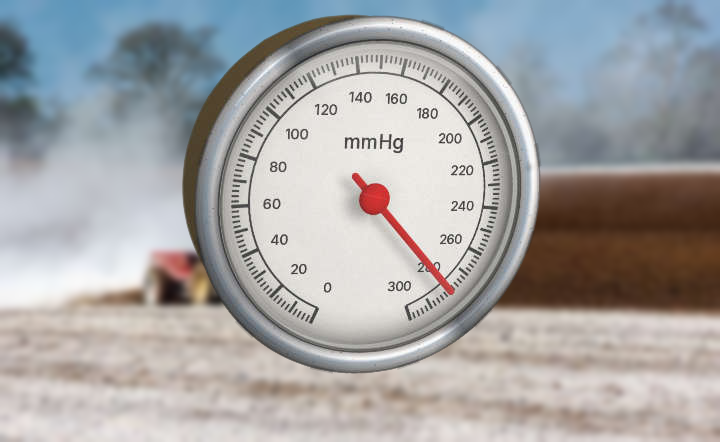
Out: 280 mmHg
